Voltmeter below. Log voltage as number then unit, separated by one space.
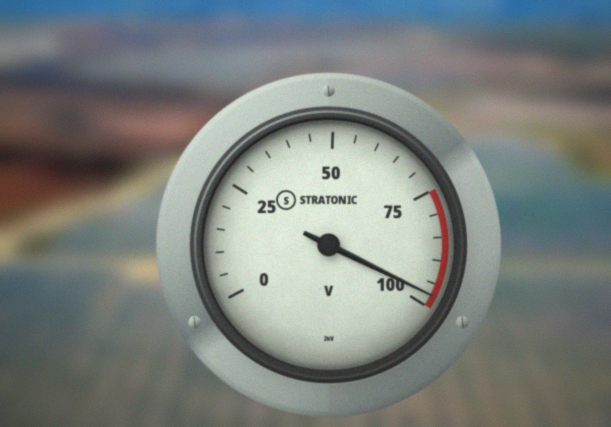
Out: 97.5 V
